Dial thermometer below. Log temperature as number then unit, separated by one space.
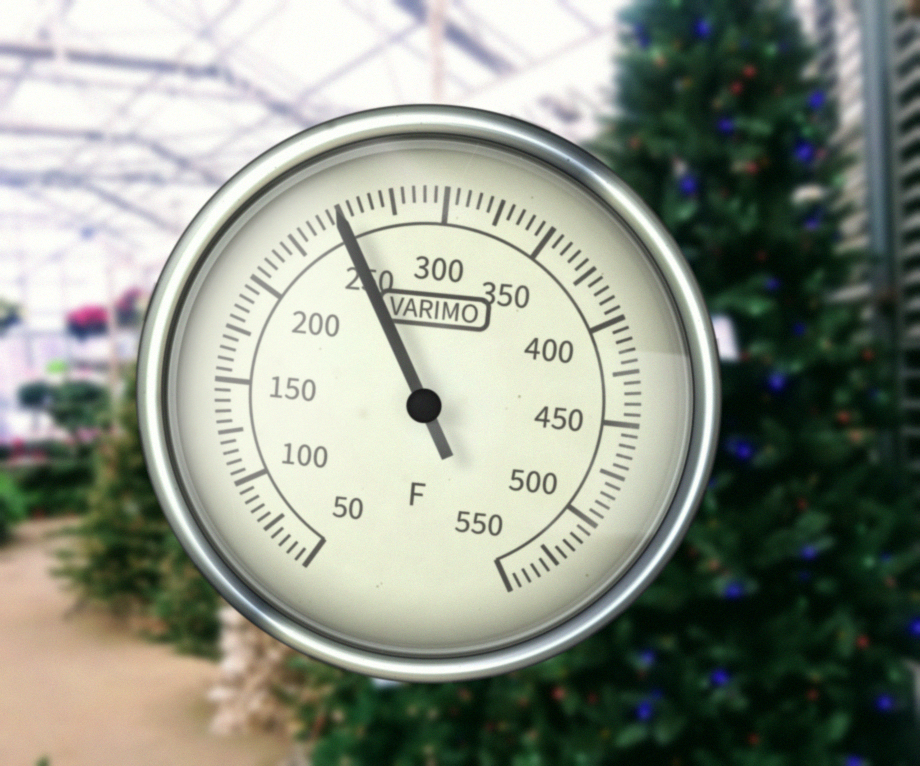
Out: 250 °F
